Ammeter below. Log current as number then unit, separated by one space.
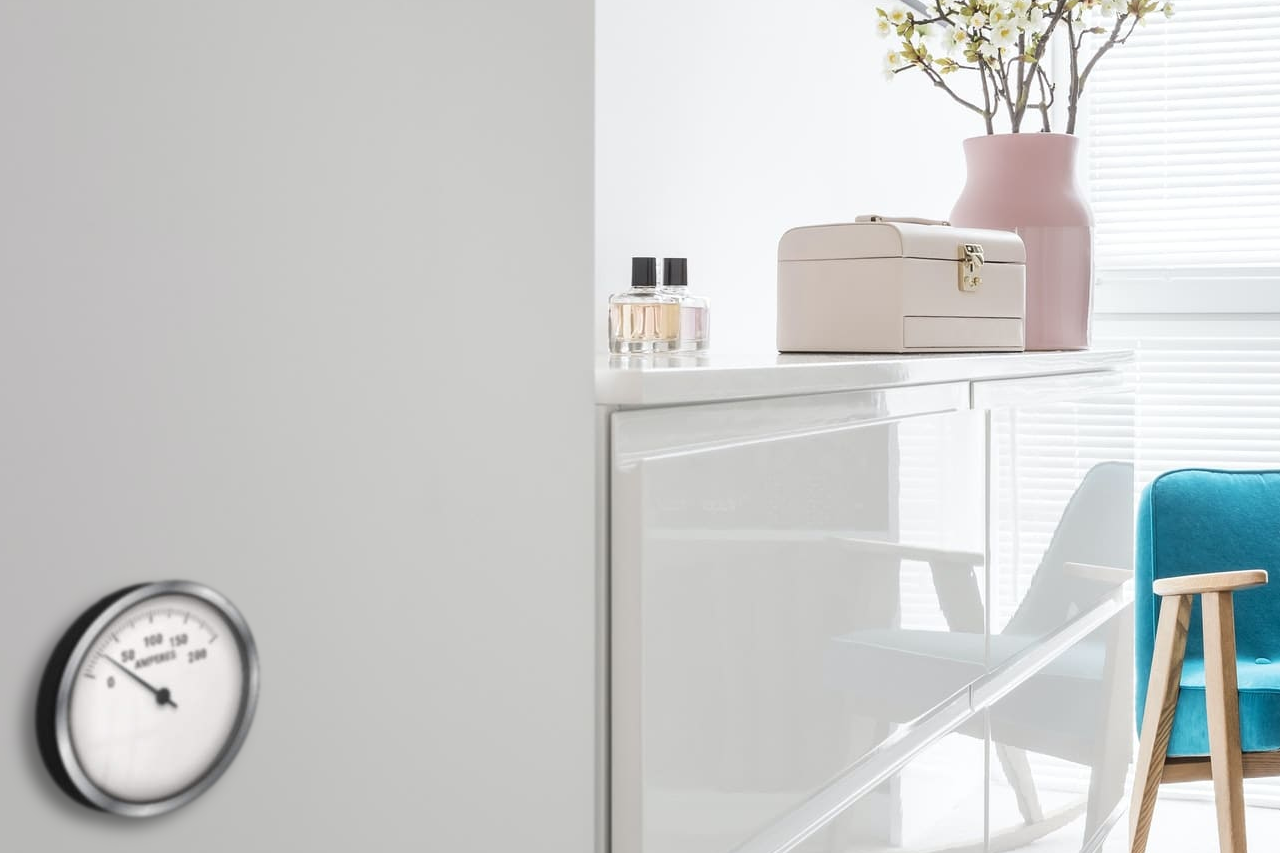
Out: 25 A
